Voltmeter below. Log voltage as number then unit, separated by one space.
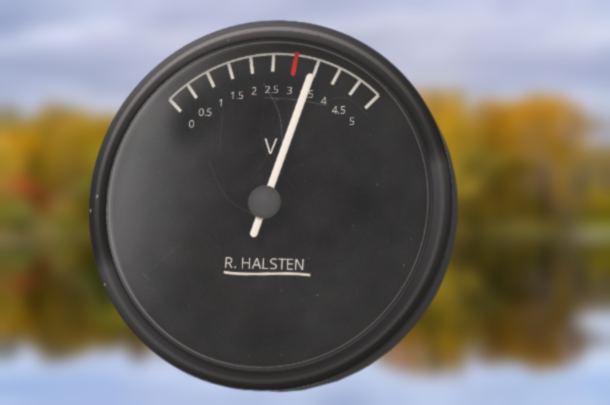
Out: 3.5 V
